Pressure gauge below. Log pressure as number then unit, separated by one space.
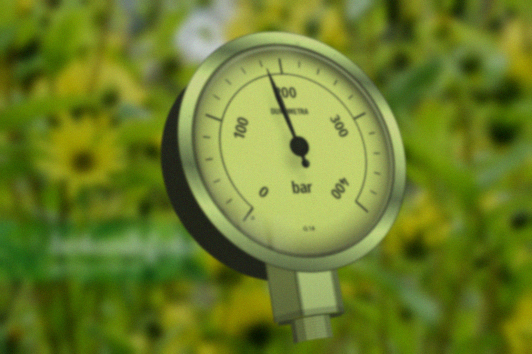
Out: 180 bar
